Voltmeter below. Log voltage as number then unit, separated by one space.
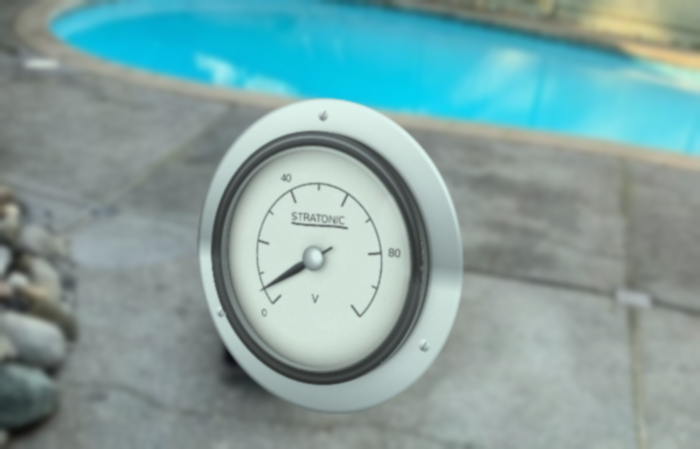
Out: 5 V
